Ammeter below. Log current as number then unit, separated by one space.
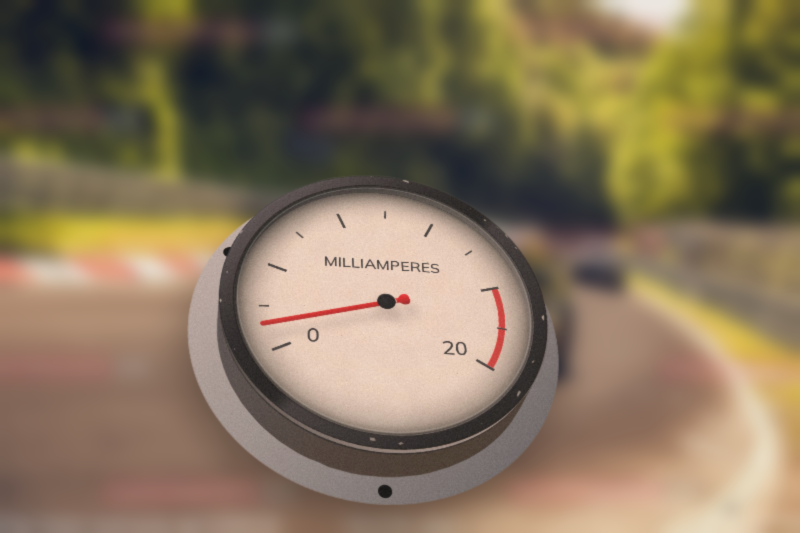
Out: 1 mA
